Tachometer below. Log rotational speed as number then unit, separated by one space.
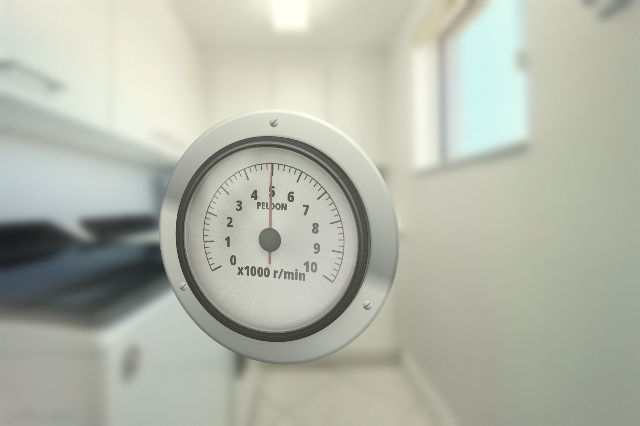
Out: 5000 rpm
